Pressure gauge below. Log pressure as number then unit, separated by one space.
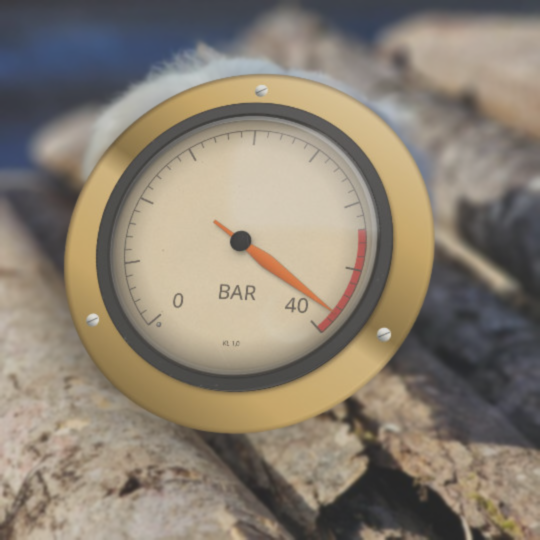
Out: 38.5 bar
